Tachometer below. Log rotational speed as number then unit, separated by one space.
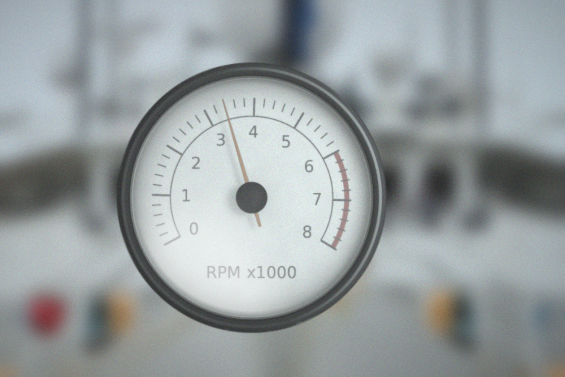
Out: 3400 rpm
